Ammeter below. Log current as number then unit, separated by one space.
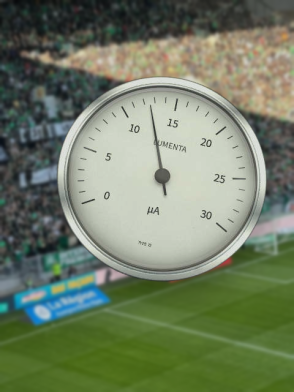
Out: 12.5 µA
